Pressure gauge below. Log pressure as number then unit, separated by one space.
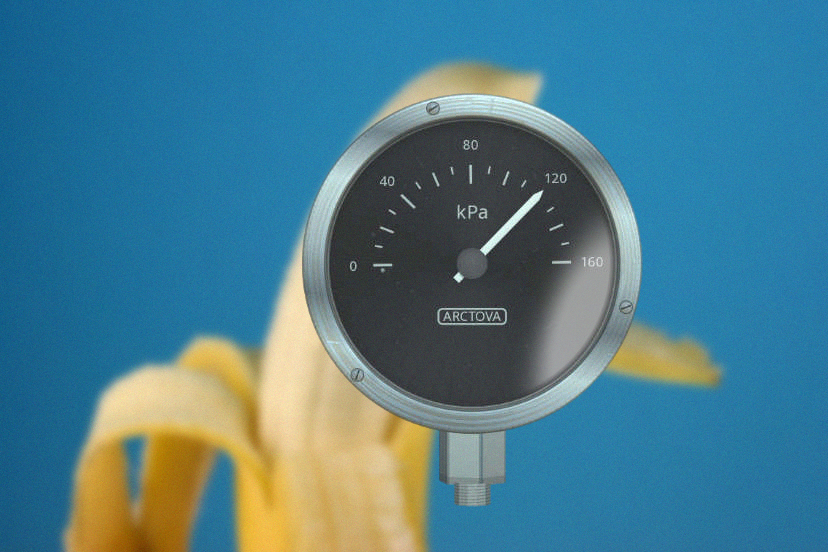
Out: 120 kPa
